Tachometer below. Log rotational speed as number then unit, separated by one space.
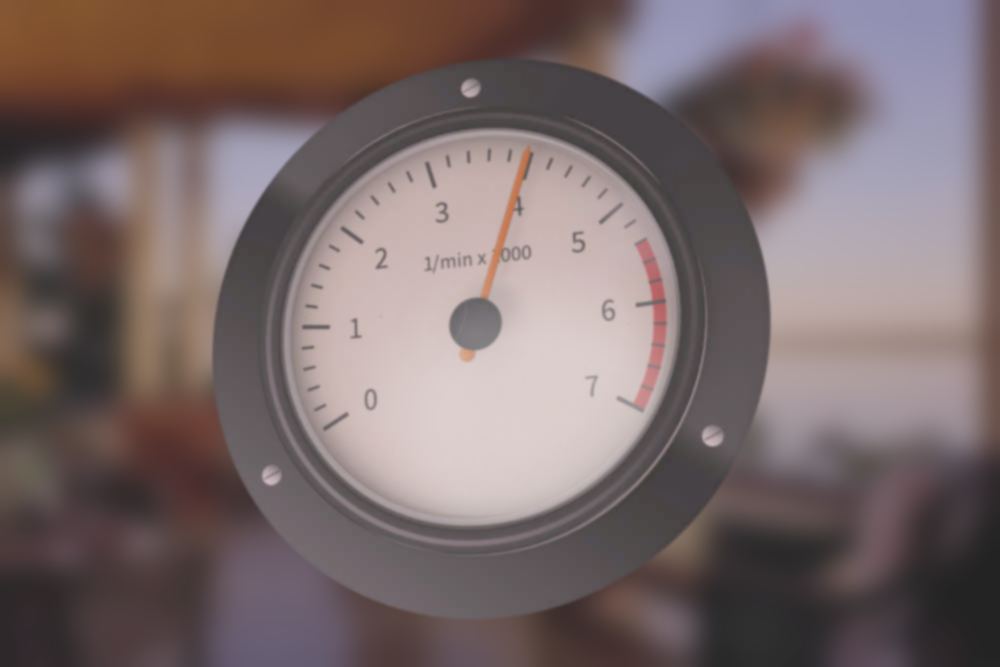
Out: 4000 rpm
